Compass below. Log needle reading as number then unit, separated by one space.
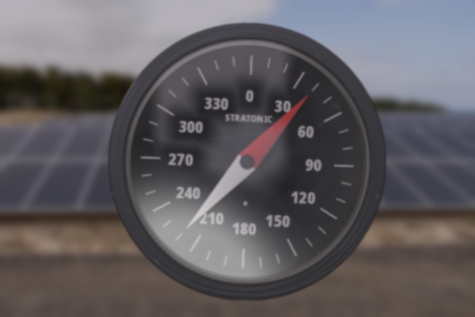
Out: 40 °
